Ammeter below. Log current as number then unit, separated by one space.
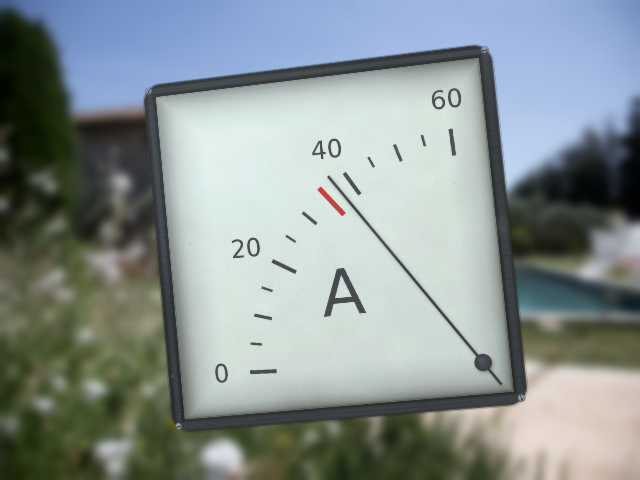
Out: 37.5 A
